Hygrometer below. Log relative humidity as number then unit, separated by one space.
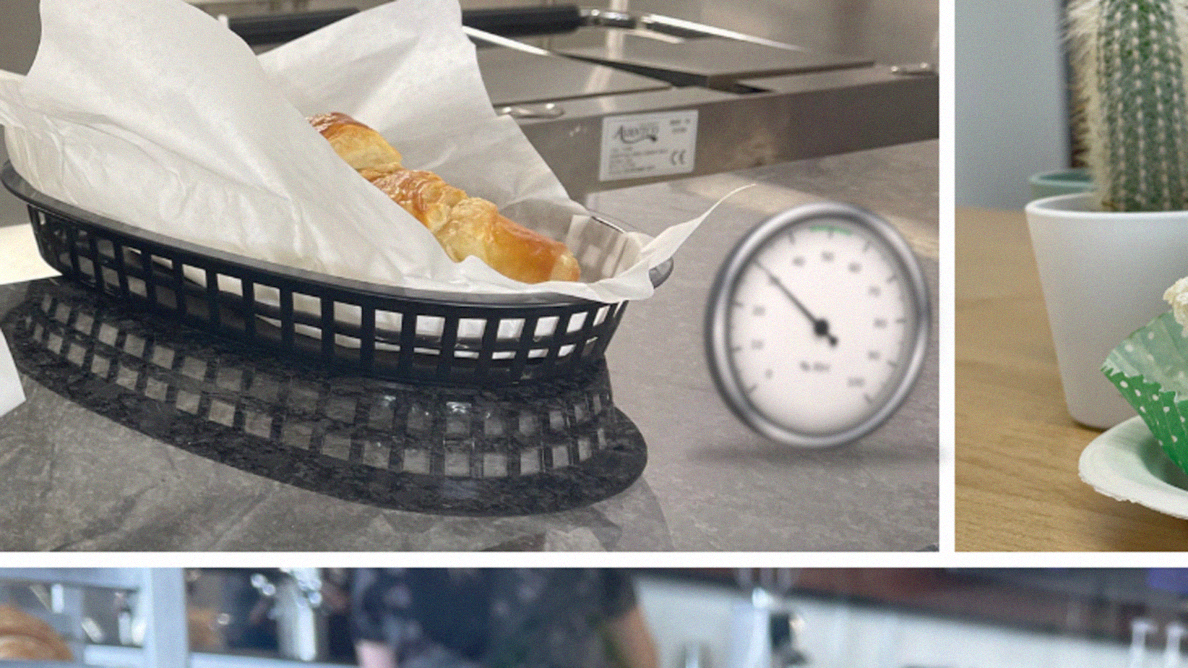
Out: 30 %
